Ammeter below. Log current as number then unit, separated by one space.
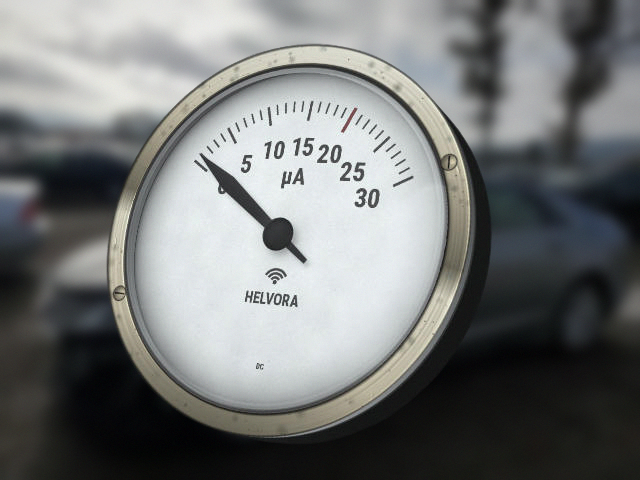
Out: 1 µA
